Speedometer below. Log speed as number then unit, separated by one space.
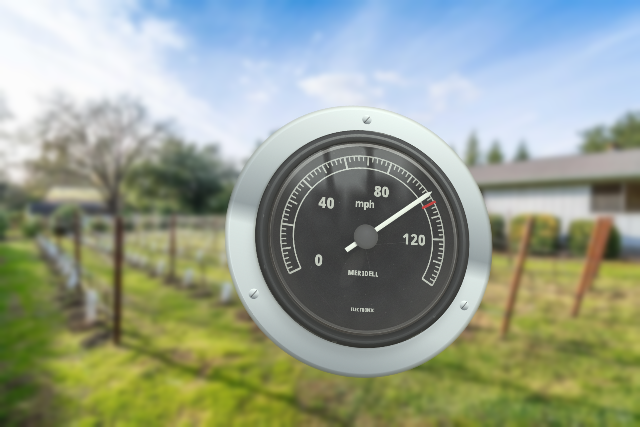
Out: 100 mph
